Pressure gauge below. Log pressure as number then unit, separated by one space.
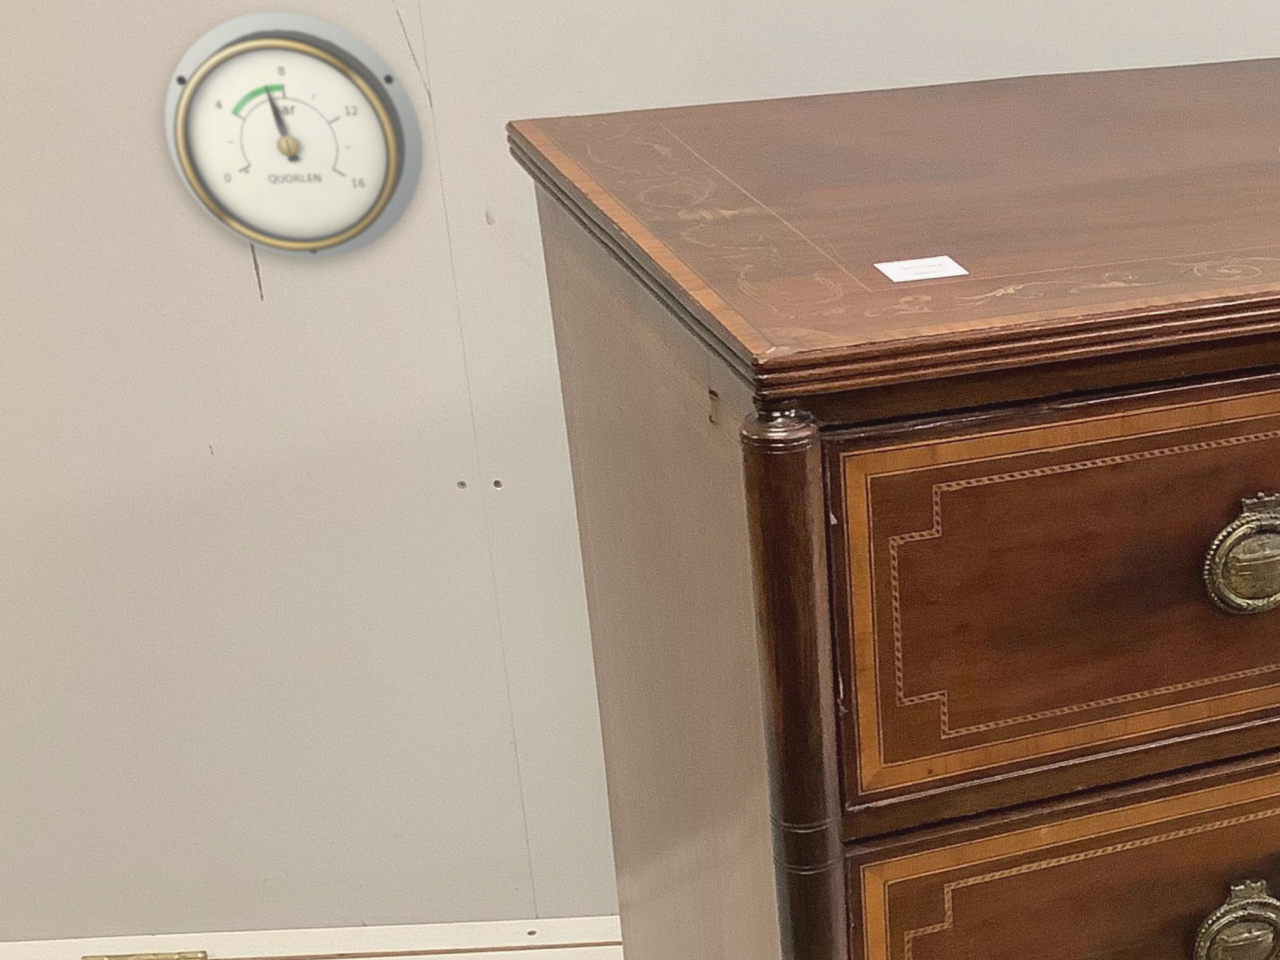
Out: 7 bar
